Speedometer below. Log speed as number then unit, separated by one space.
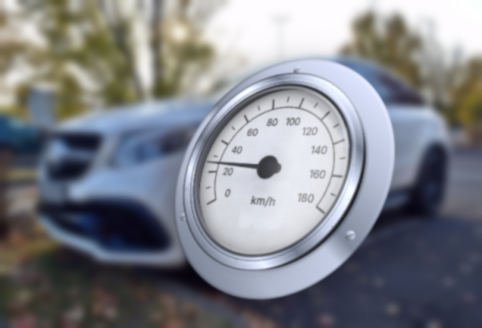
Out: 25 km/h
